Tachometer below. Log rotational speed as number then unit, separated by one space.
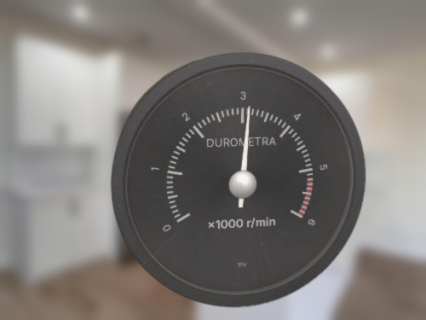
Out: 3100 rpm
